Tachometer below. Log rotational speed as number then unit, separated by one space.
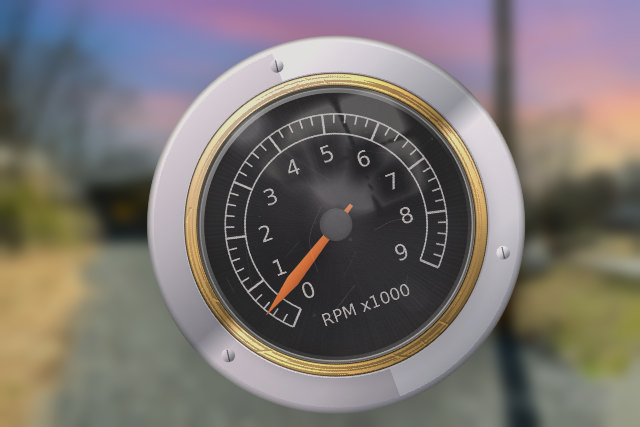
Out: 500 rpm
